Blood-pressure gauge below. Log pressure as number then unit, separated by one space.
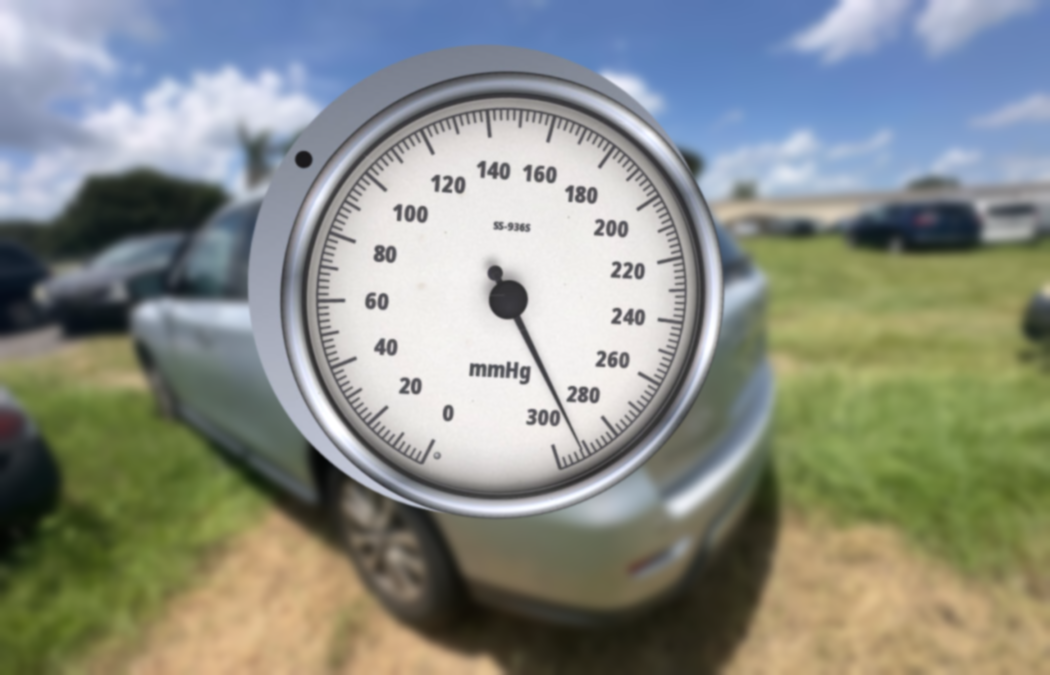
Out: 292 mmHg
